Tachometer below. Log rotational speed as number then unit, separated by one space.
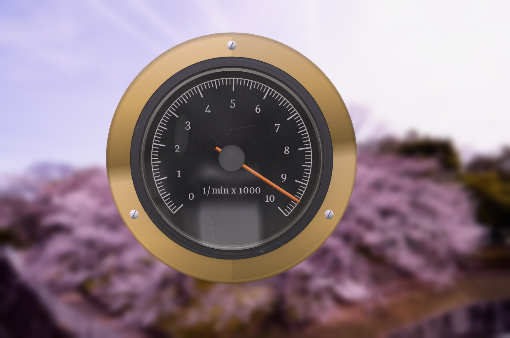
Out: 9500 rpm
